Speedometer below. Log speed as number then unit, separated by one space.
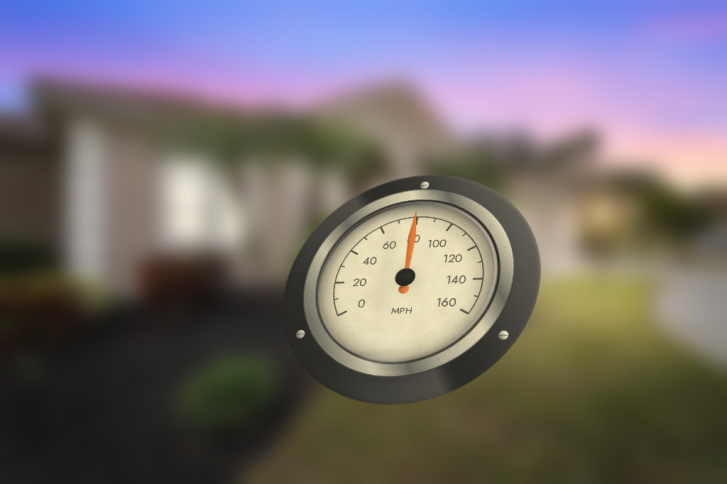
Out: 80 mph
